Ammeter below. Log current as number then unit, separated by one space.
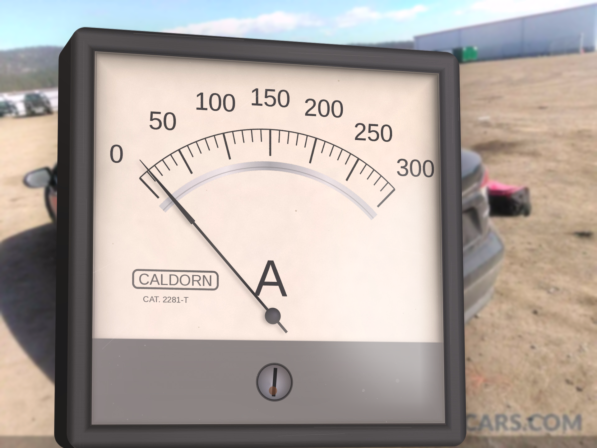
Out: 10 A
